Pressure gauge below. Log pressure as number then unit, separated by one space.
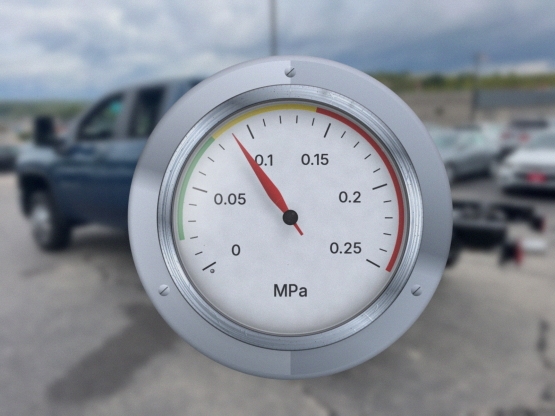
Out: 0.09 MPa
